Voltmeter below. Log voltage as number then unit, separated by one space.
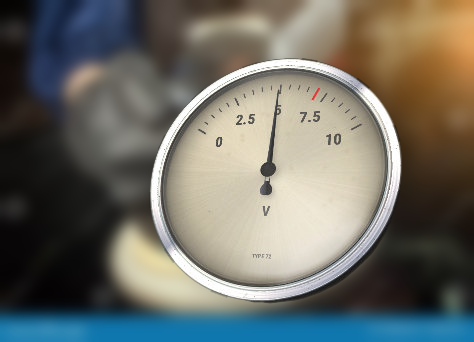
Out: 5 V
